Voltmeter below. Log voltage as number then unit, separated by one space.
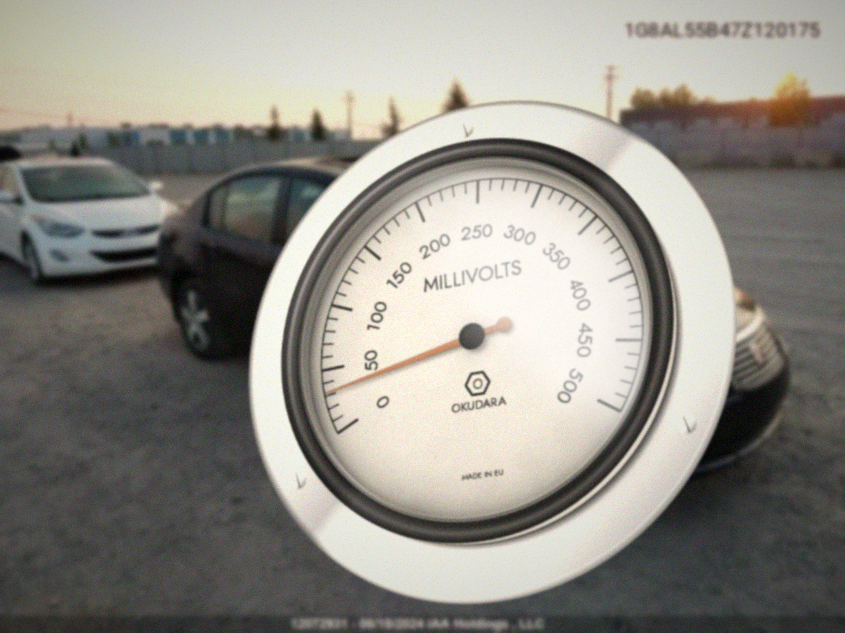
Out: 30 mV
